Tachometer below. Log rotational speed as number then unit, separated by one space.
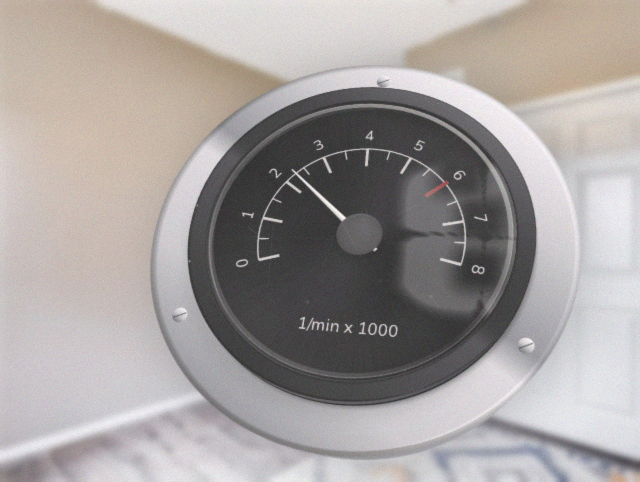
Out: 2250 rpm
